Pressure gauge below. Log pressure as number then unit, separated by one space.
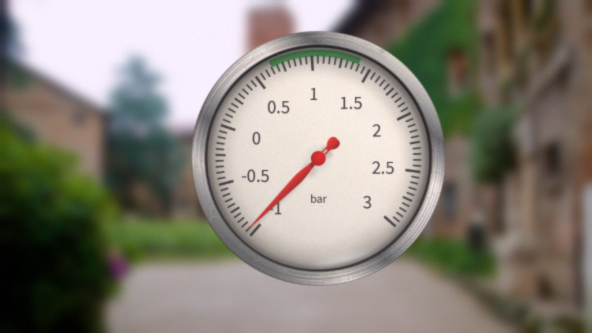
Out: -0.95 bar
